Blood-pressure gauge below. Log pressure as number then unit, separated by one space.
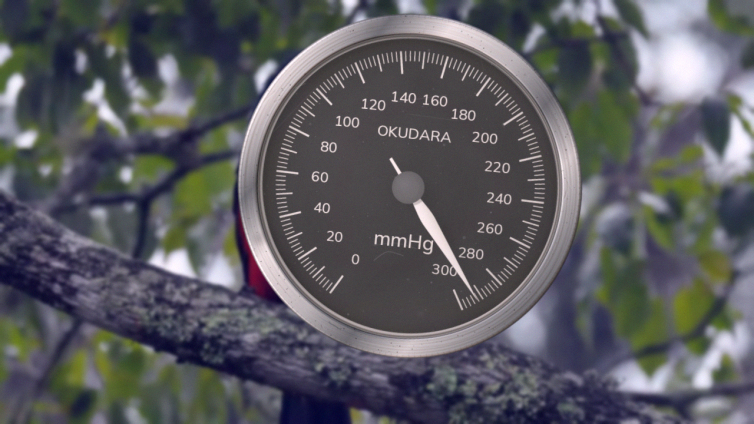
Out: 292 mmHg
